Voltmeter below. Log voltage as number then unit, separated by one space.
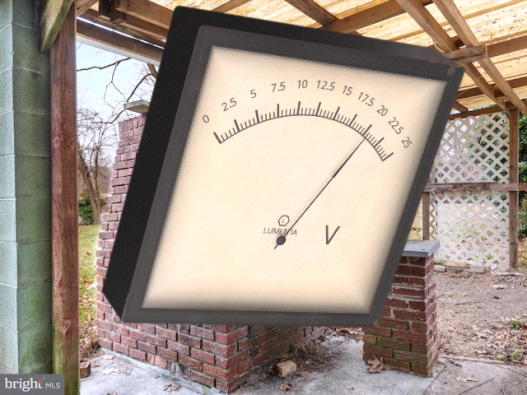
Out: 20 V
